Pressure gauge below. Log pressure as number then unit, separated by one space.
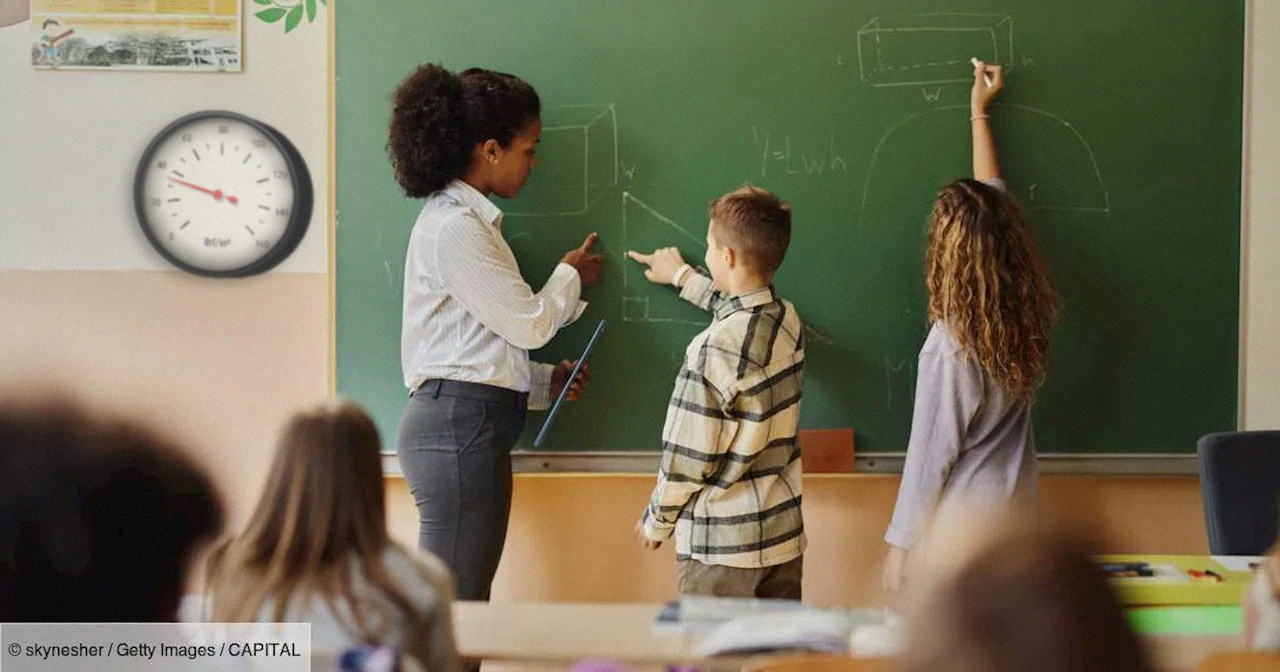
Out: 35 psi
